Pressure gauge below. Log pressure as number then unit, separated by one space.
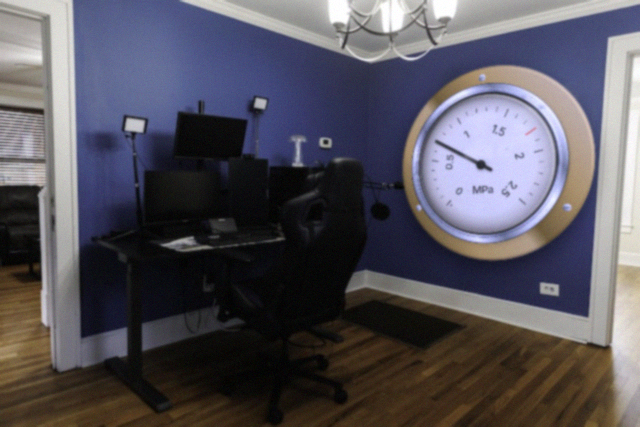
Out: 0.7 MPa
